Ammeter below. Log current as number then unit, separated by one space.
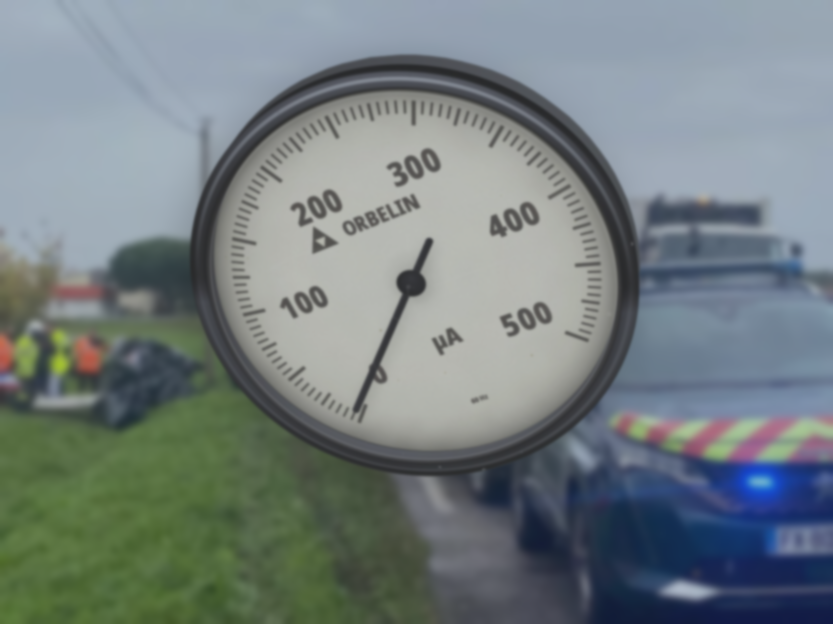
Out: 5 µA
